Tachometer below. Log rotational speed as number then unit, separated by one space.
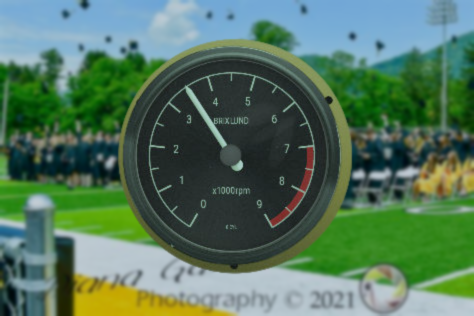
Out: 3500 rpm
